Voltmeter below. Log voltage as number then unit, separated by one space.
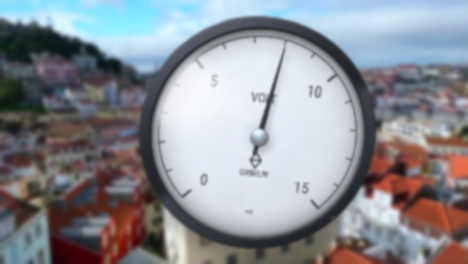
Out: 8 V
